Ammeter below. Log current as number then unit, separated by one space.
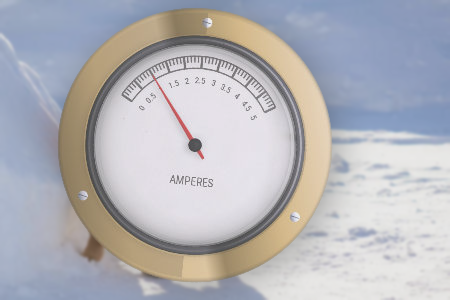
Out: 1 A
